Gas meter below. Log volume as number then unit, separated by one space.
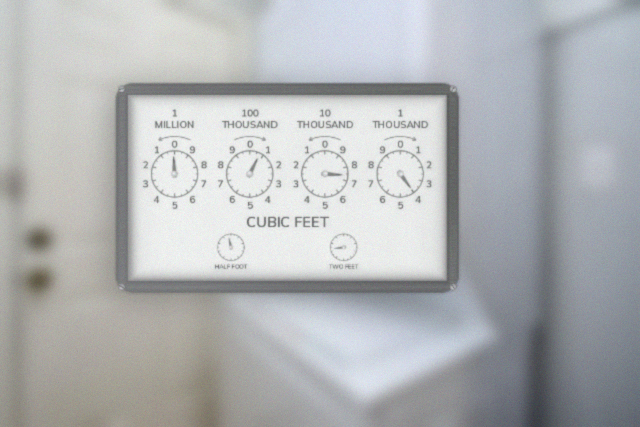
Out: 7400 ft³
